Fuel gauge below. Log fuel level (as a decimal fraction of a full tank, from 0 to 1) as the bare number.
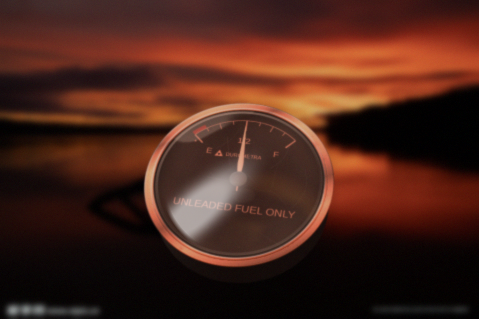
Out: 0.5
